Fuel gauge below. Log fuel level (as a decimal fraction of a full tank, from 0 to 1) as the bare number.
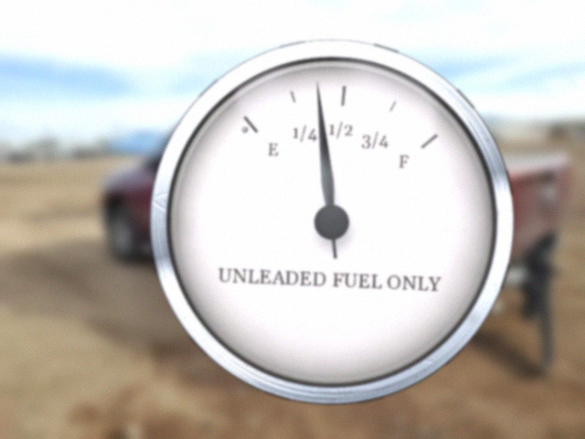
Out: 0.375
